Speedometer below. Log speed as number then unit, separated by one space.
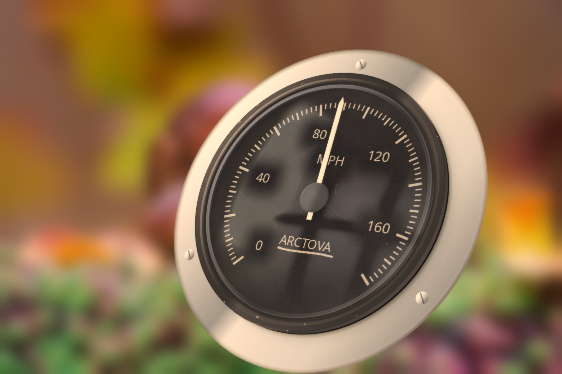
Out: 90 mph
